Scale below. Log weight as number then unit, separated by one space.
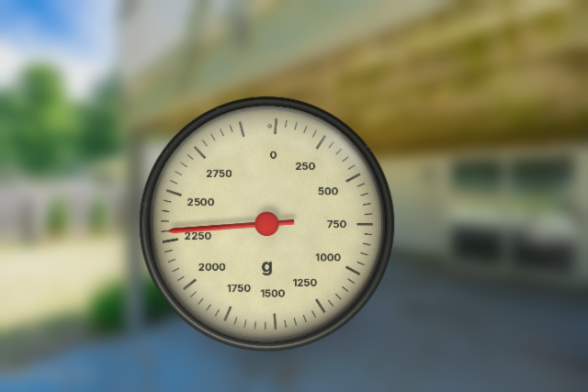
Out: 2300 g
